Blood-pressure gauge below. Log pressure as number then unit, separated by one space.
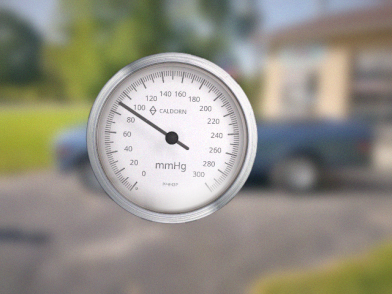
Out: 90 mmHg
